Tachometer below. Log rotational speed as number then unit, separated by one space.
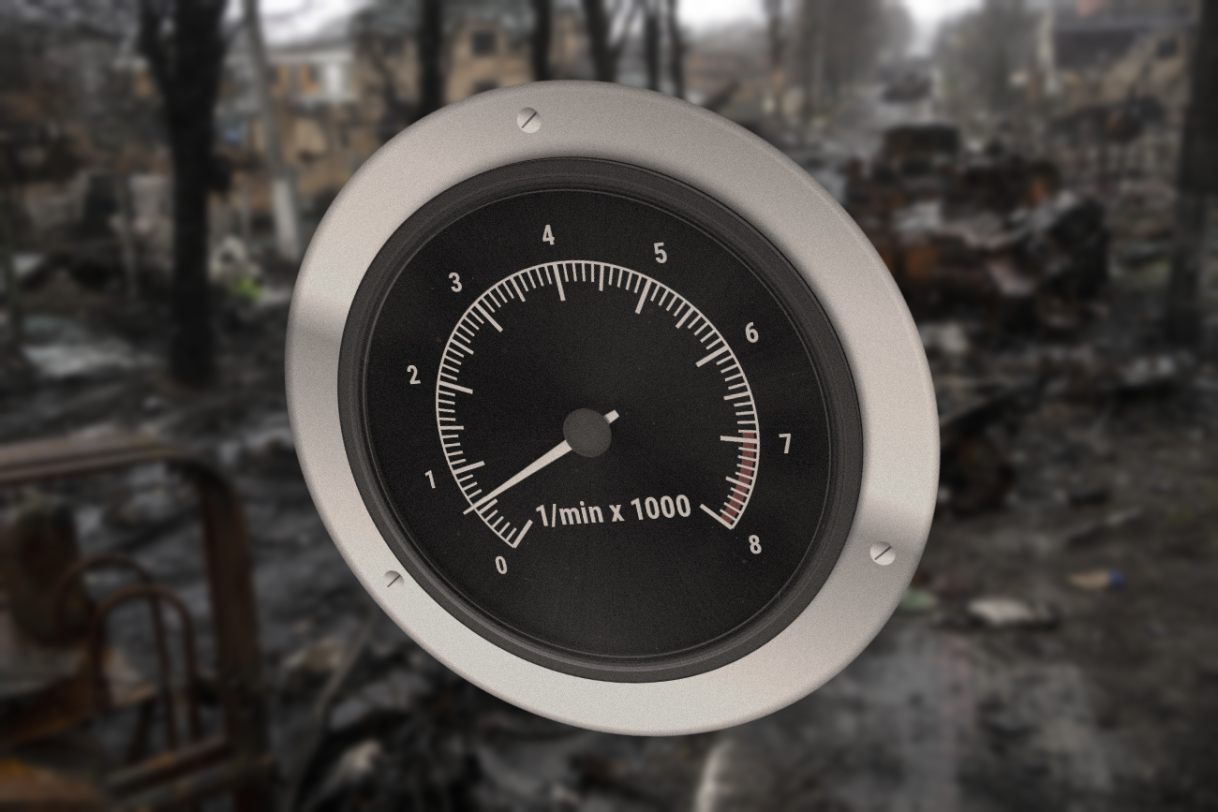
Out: 600 rpm
